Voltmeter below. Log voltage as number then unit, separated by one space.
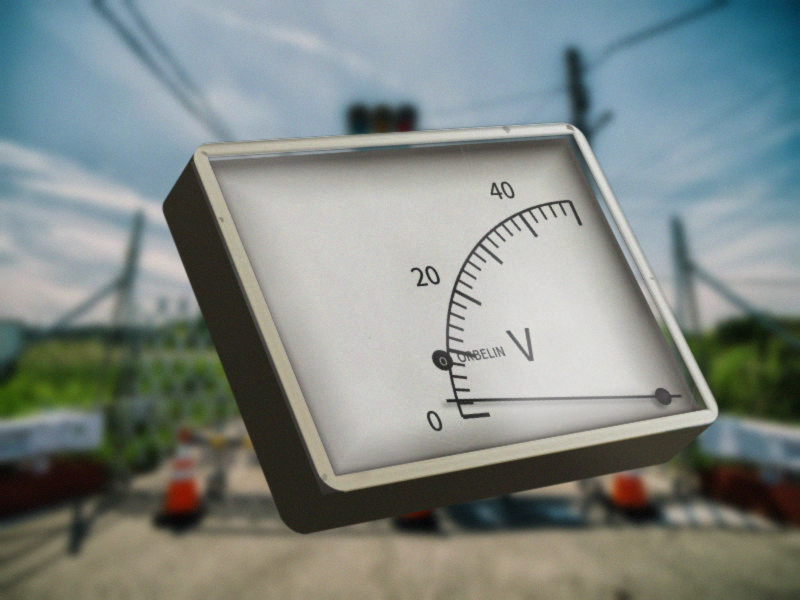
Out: 2 V
